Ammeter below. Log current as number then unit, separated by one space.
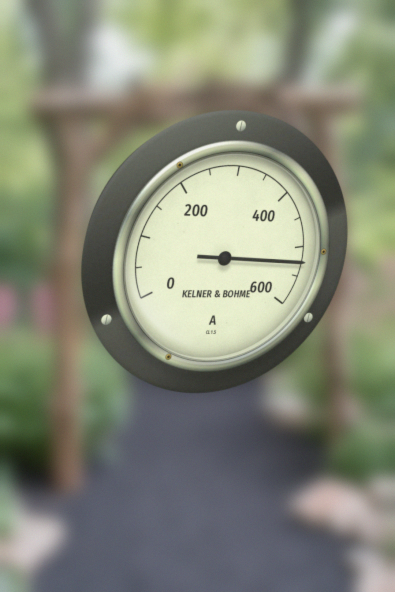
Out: 525 A
